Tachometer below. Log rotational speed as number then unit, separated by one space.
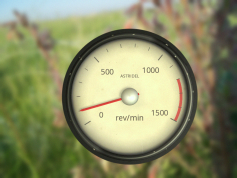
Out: 100 rpm
